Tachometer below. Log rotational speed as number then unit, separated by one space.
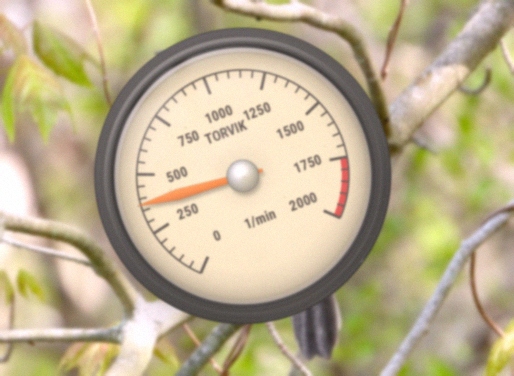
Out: 375 rpm
